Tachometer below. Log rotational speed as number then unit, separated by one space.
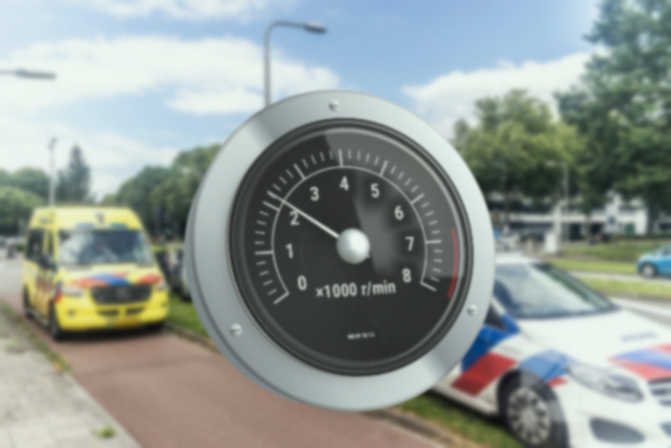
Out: 2200 rpm
